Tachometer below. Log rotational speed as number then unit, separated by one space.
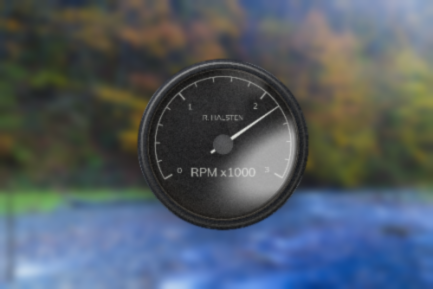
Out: 2200 rpm
